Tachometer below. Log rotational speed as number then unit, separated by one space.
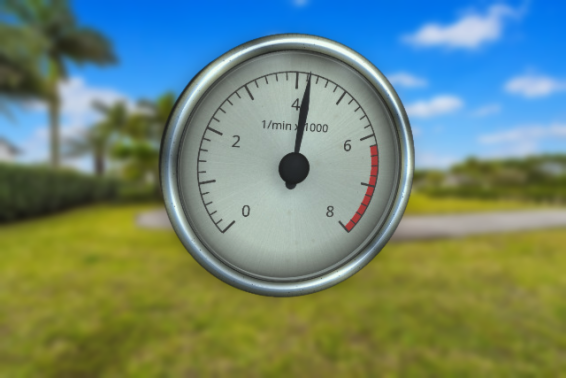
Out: 4200 rpm
